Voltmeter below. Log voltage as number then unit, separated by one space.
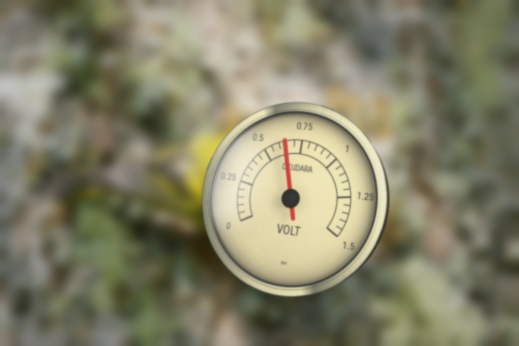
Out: 0.65 V
